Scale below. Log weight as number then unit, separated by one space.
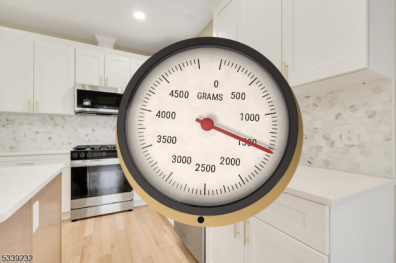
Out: 1500 g
